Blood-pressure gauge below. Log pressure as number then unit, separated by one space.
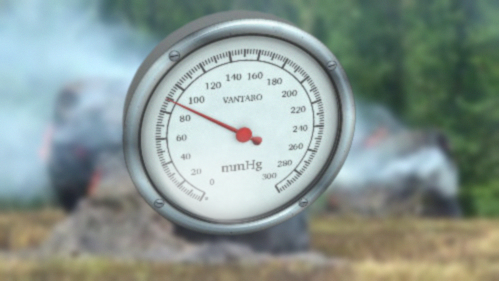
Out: 90 mmHg
